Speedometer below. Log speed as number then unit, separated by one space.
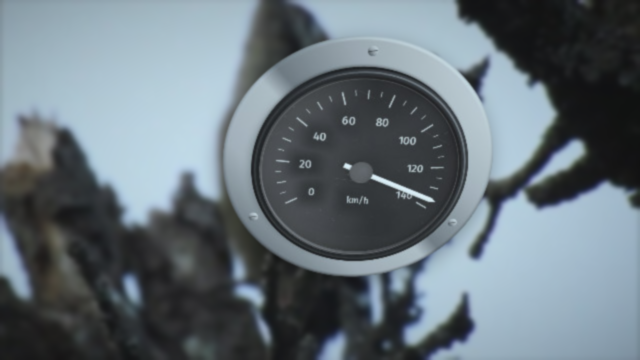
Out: 135 km/h
